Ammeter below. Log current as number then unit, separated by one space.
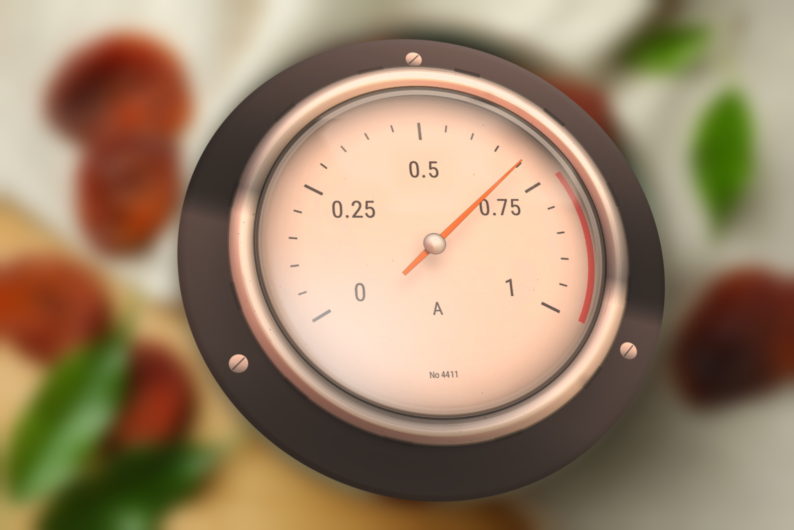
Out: 0.7 A
